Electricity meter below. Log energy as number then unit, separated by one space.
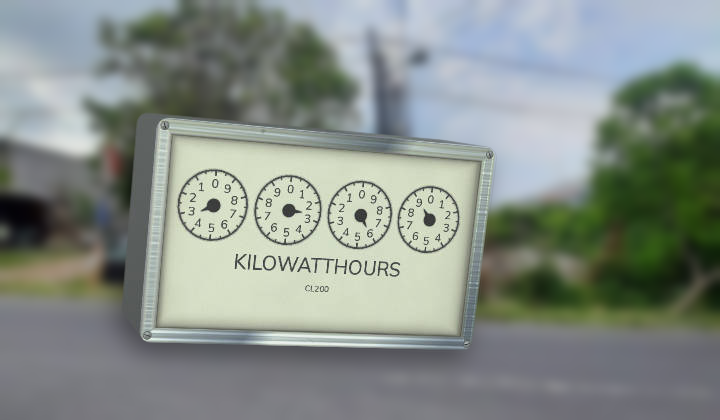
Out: 3259 kWh
